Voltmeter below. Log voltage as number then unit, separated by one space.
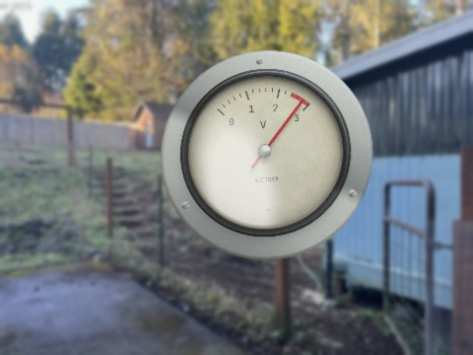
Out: 2.8 V
